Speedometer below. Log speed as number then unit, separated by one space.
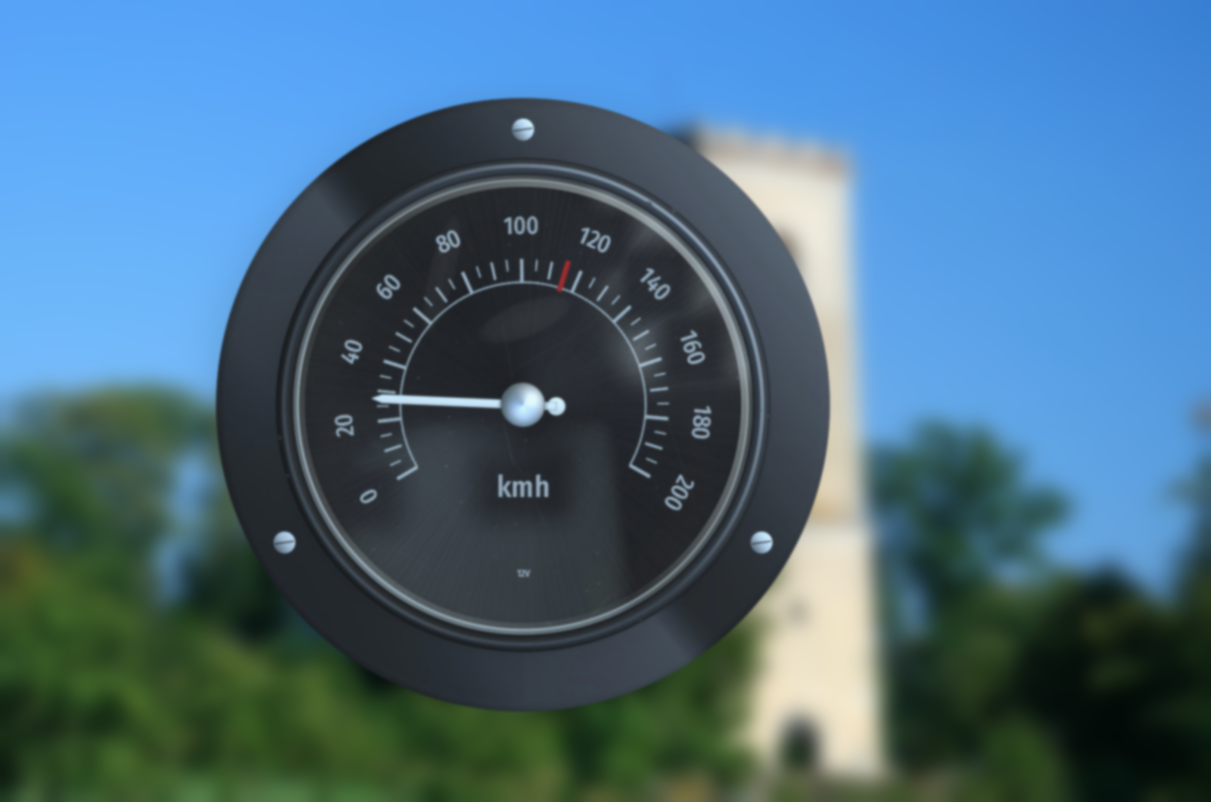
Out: 27.5 km/h
